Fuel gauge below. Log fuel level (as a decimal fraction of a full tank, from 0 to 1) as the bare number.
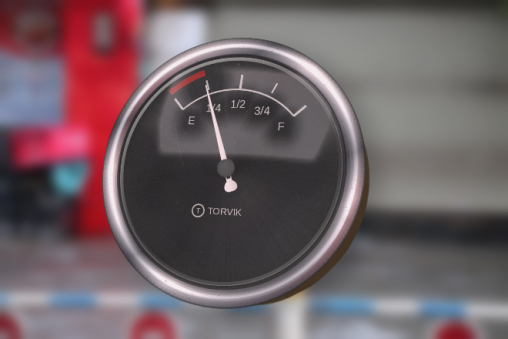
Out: 0.25
